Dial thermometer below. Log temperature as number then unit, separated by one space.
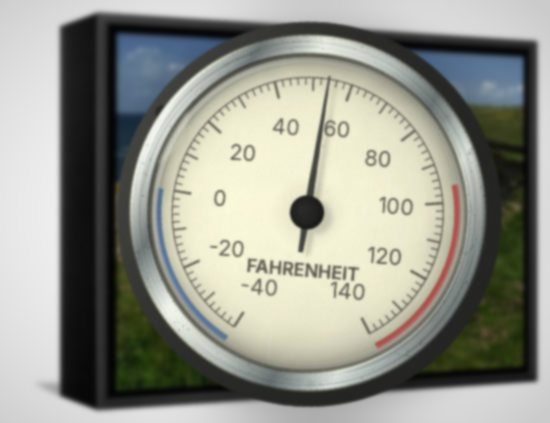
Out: 54 °F
